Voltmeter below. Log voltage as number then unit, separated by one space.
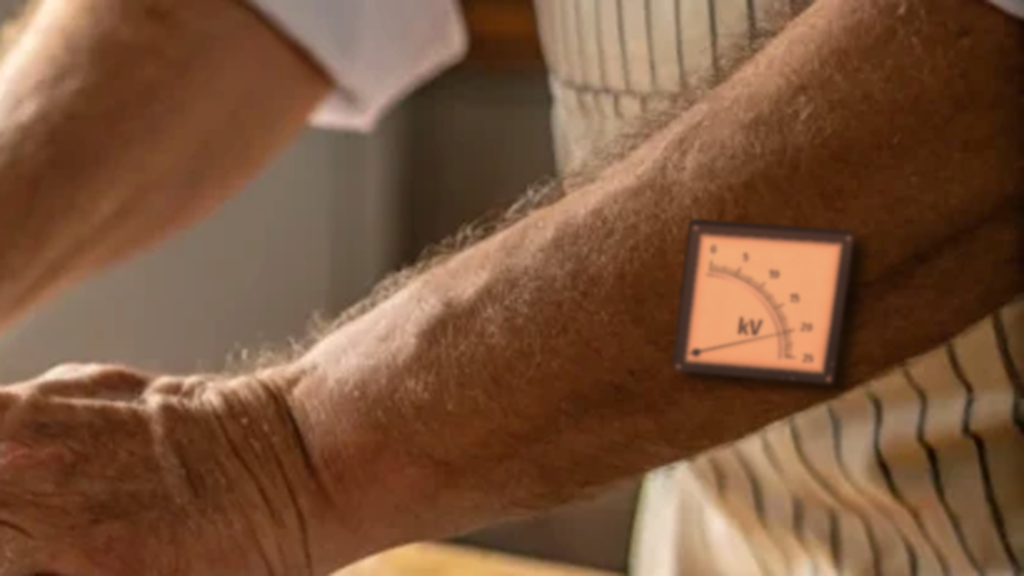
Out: 20 kV
